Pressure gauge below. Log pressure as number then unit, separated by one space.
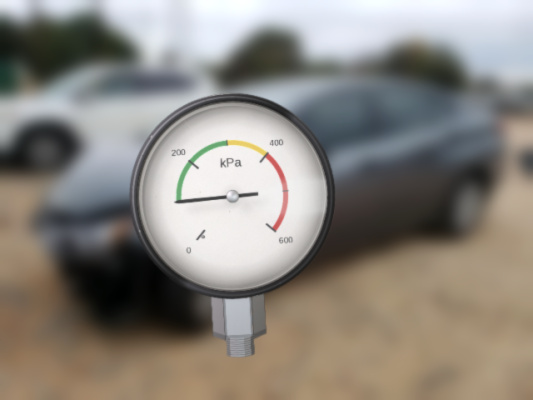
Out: 100 kPa
